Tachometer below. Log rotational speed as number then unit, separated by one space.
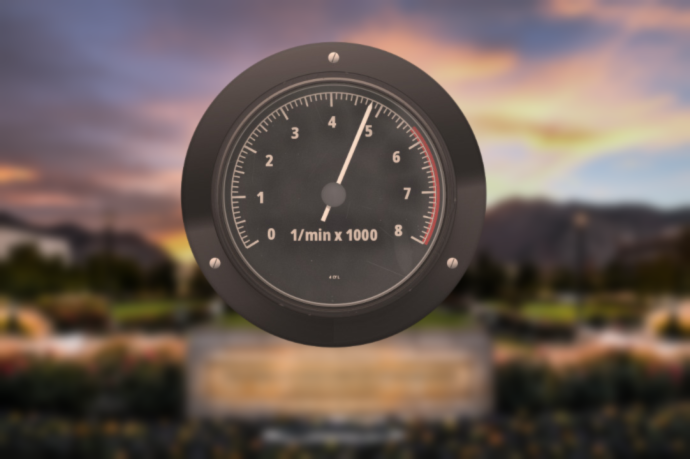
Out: 4800 rpm
